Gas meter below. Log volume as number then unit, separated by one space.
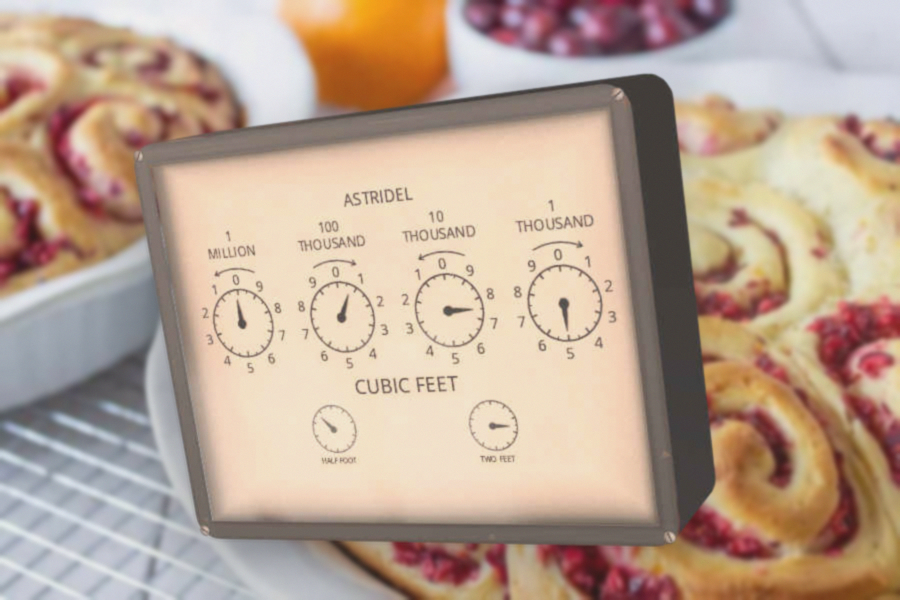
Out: 7500 ft³
